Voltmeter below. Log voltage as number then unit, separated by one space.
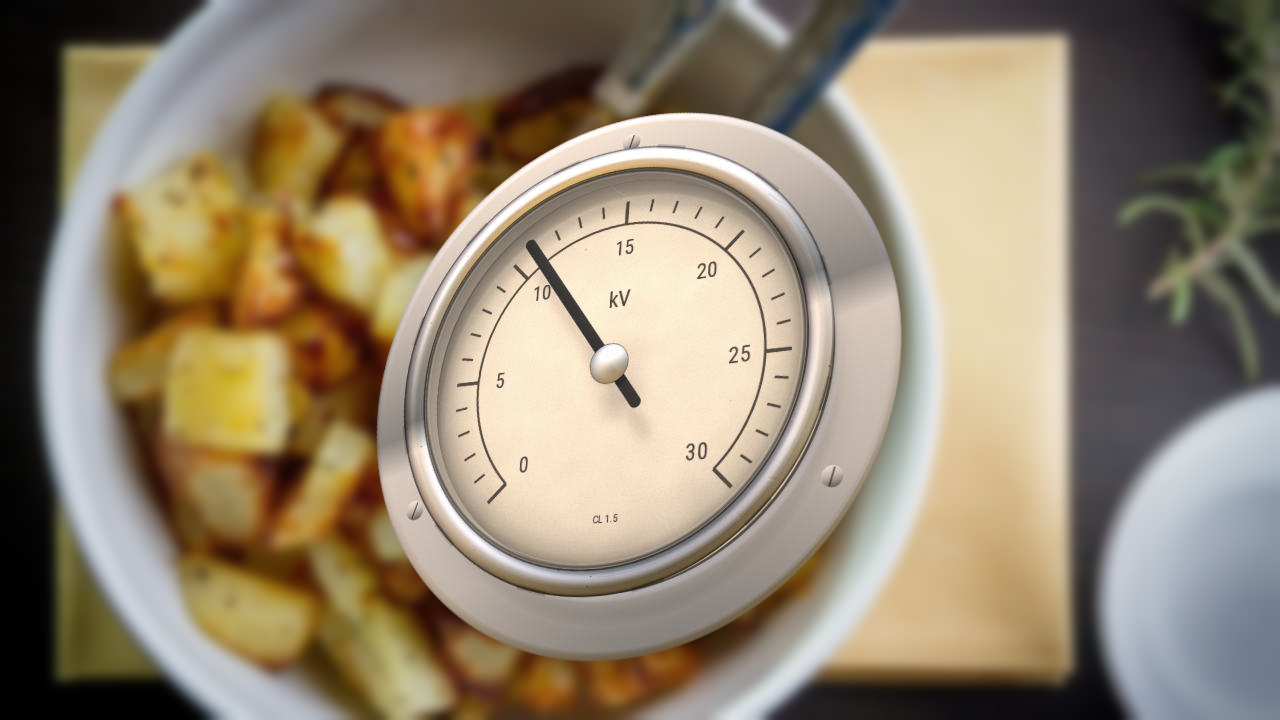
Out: 11 kV
